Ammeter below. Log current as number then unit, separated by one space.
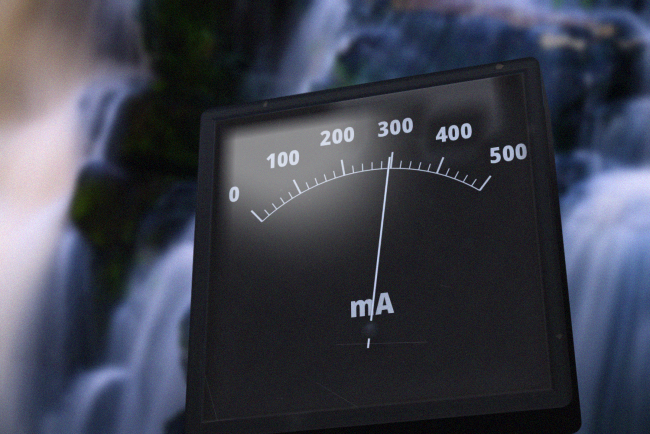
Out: 300 mA
